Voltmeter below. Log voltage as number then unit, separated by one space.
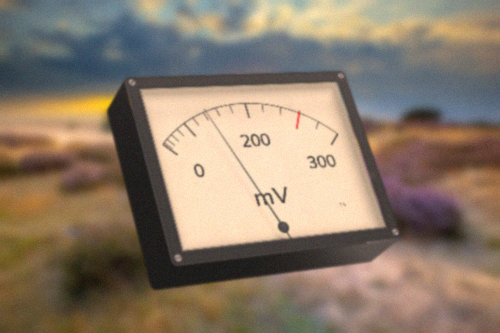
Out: 140 mV
